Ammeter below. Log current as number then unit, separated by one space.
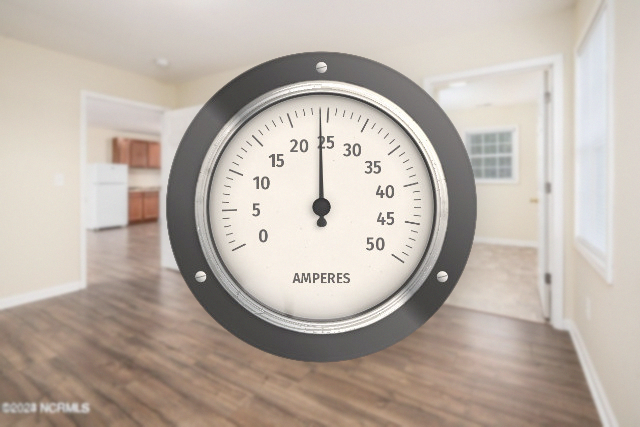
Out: 24 A
